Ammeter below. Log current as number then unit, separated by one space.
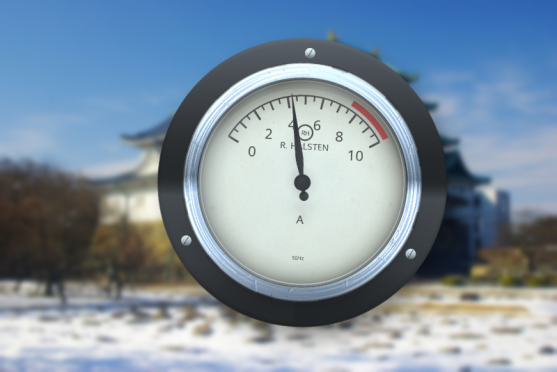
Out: 4.25 A
